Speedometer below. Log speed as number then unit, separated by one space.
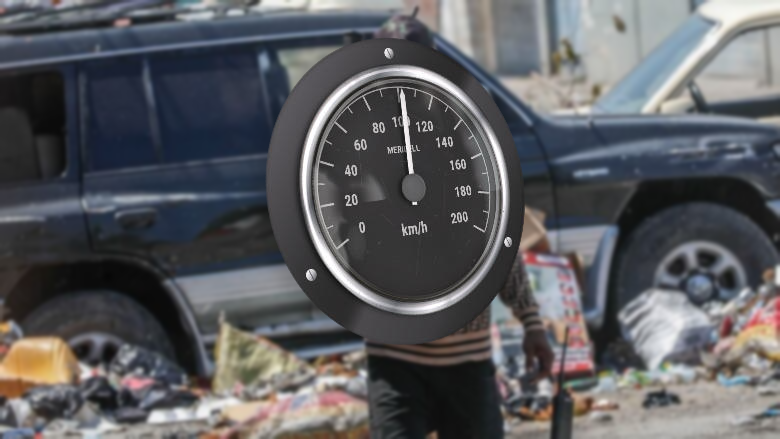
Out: 100 km/h
